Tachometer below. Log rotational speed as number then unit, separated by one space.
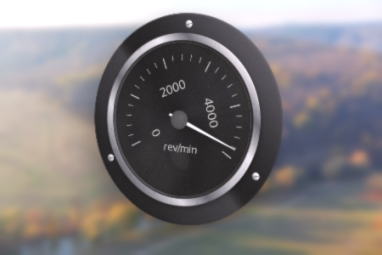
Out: 4800 rpm
